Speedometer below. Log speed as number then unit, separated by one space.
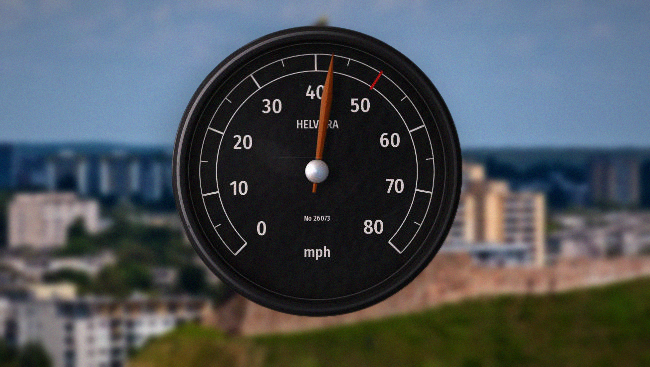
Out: 42.5 mph
